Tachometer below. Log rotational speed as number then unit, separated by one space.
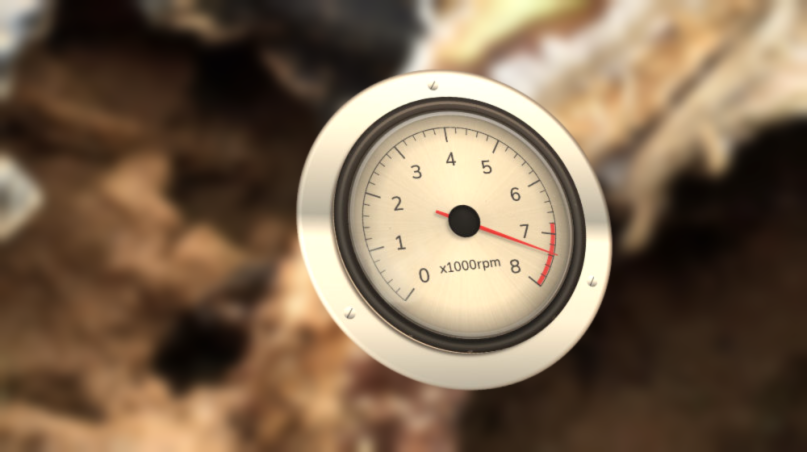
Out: 7400 rpm
